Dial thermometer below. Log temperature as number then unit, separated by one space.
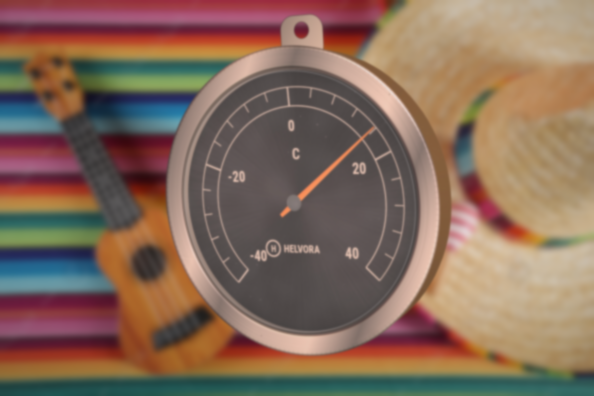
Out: 16 °C
